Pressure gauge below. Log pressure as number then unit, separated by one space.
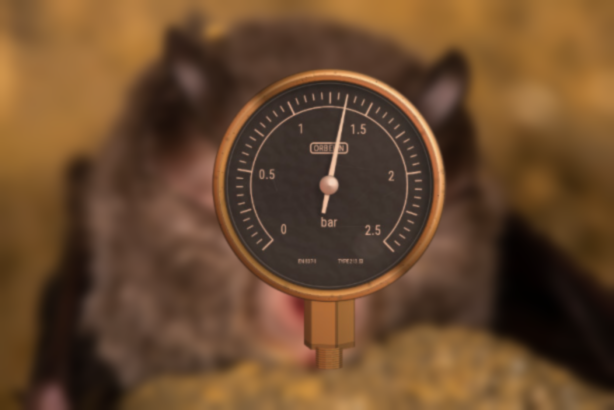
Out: 1.35 bar
